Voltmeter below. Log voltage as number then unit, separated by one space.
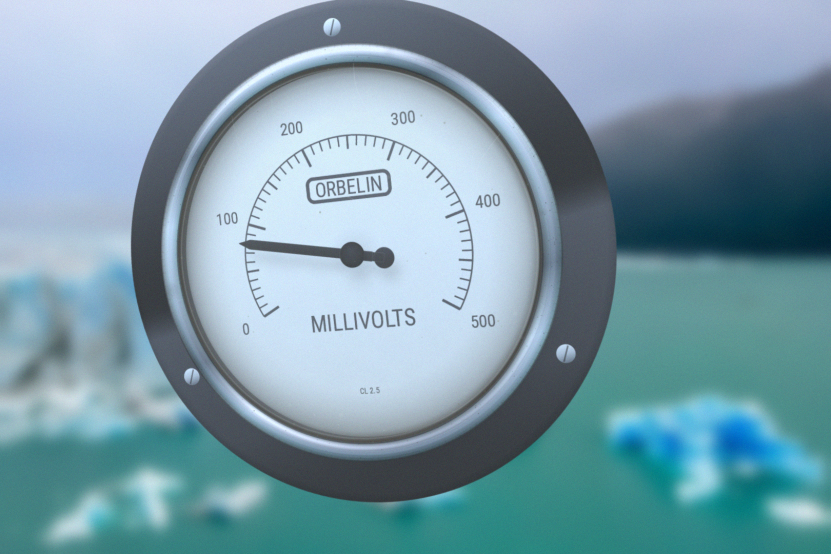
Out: 80 mV
